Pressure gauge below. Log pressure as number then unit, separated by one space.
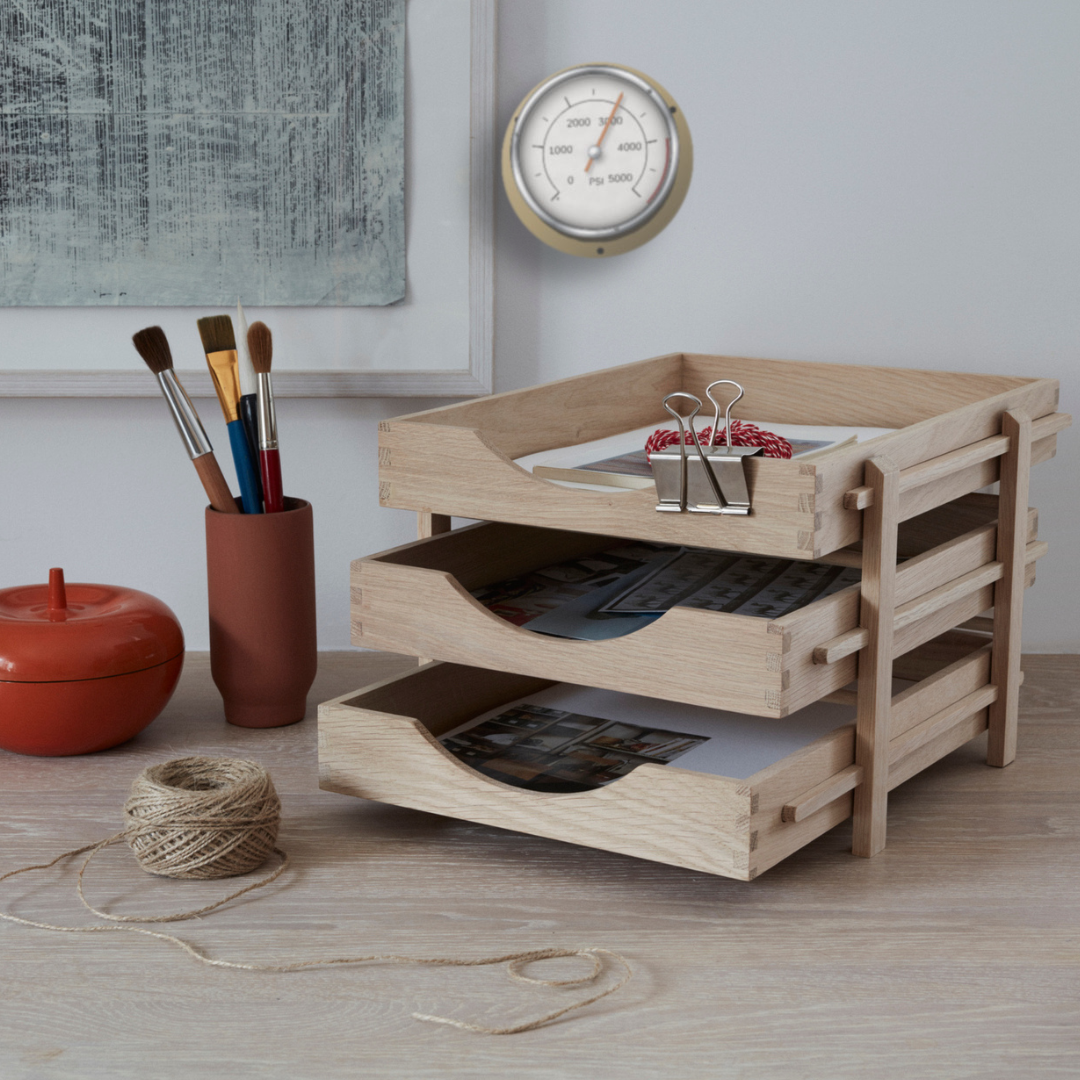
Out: 3000 psi
